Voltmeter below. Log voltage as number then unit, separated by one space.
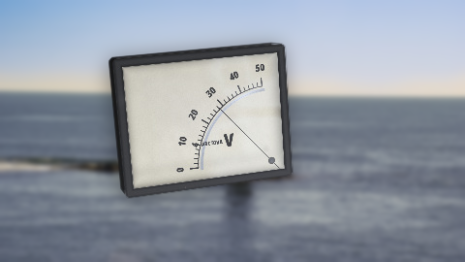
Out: 28 V
